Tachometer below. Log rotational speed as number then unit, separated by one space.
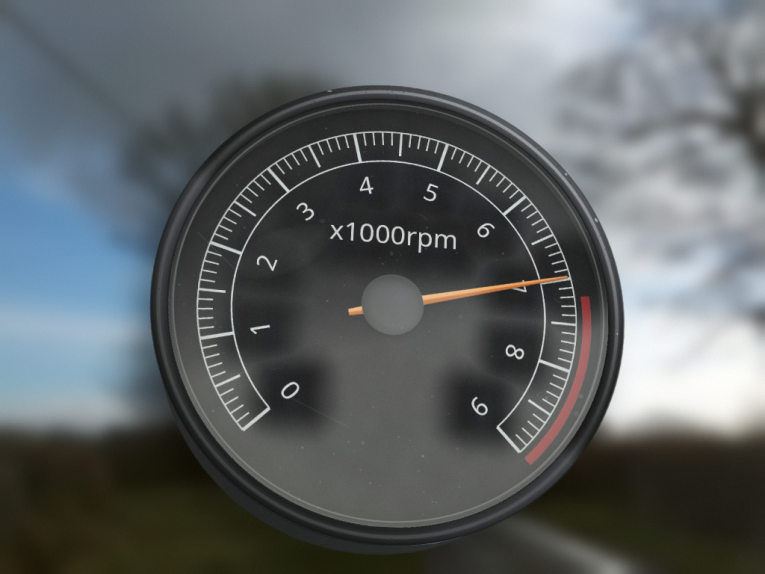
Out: 7000 rpm
